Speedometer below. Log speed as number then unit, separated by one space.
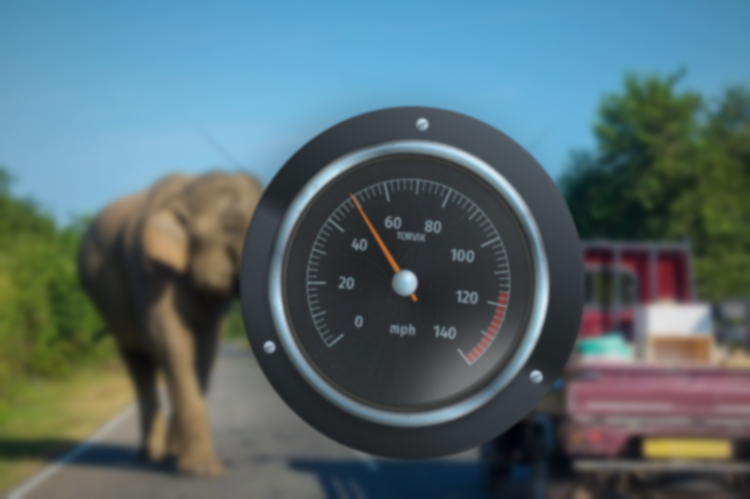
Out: 50 mph
